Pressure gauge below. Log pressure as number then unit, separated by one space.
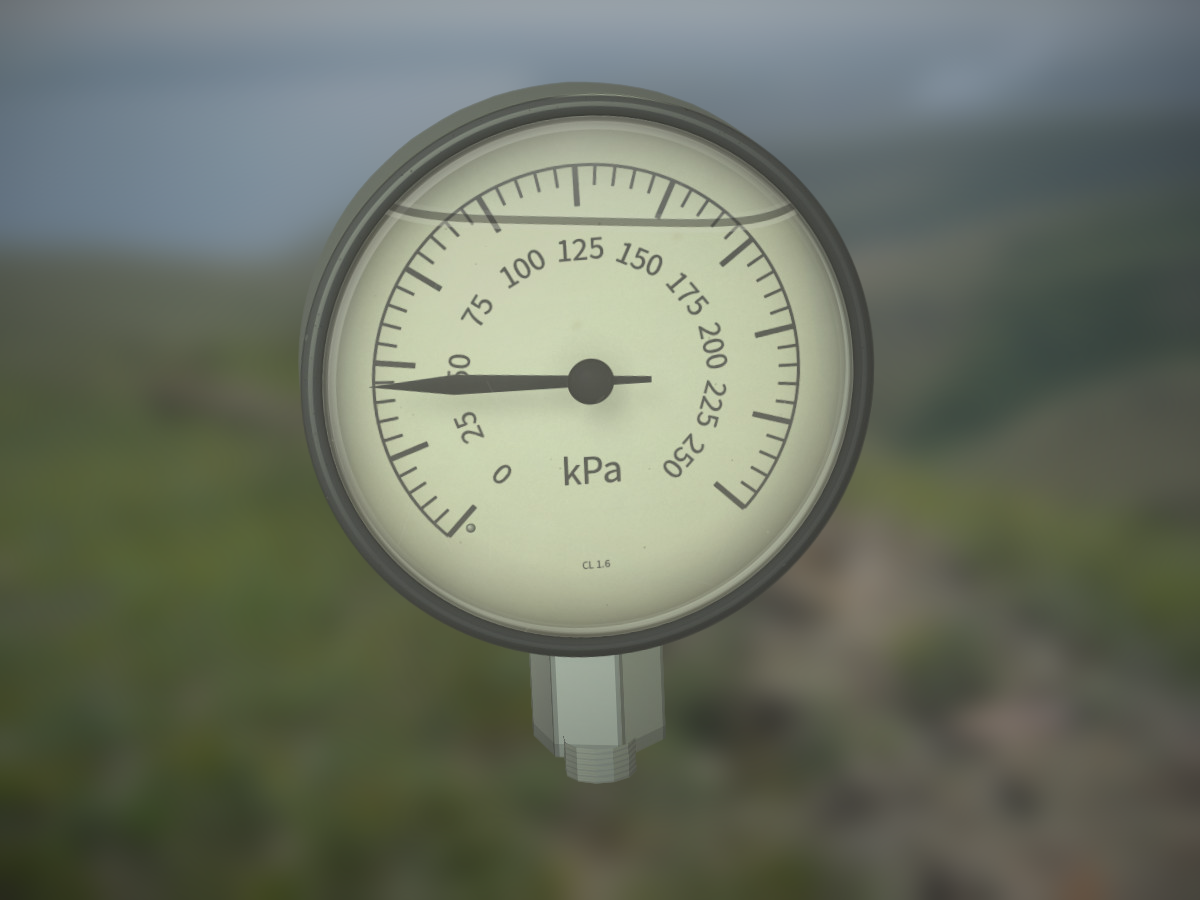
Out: 45 kPa
